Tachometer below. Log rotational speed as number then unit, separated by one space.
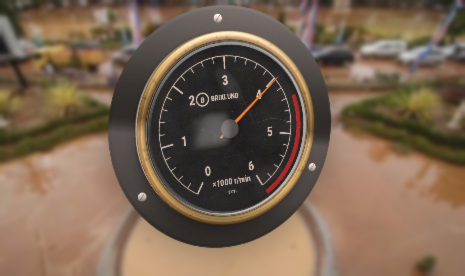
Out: 4000 rpm
